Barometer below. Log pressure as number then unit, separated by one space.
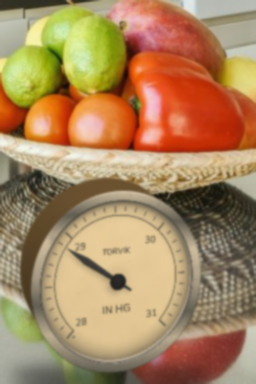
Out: 28.9 inHg
